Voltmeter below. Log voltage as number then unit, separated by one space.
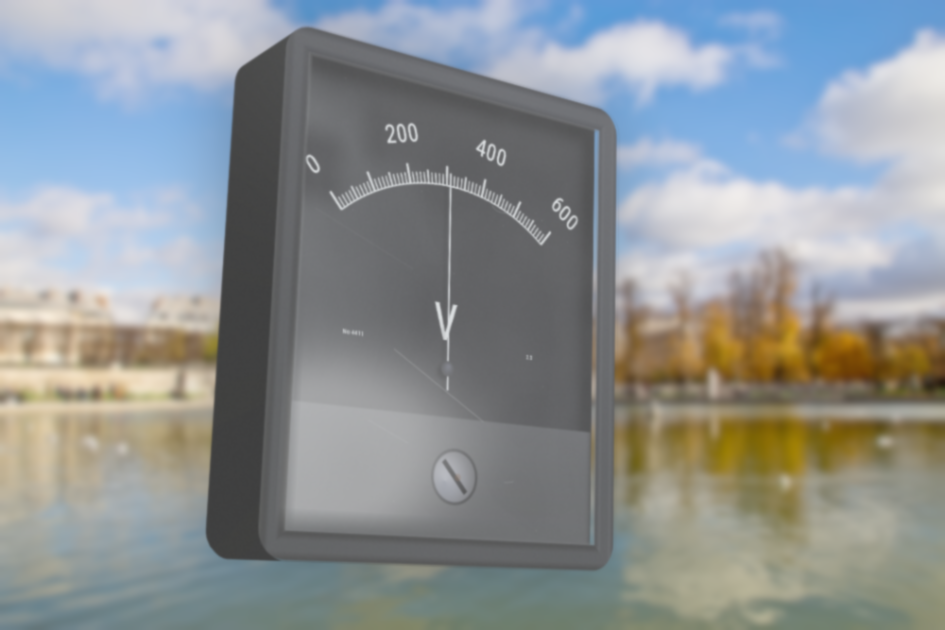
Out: 300 V
